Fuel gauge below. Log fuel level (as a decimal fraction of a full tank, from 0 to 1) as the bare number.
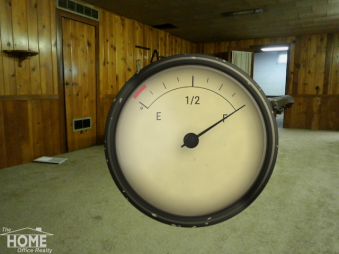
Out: 1
